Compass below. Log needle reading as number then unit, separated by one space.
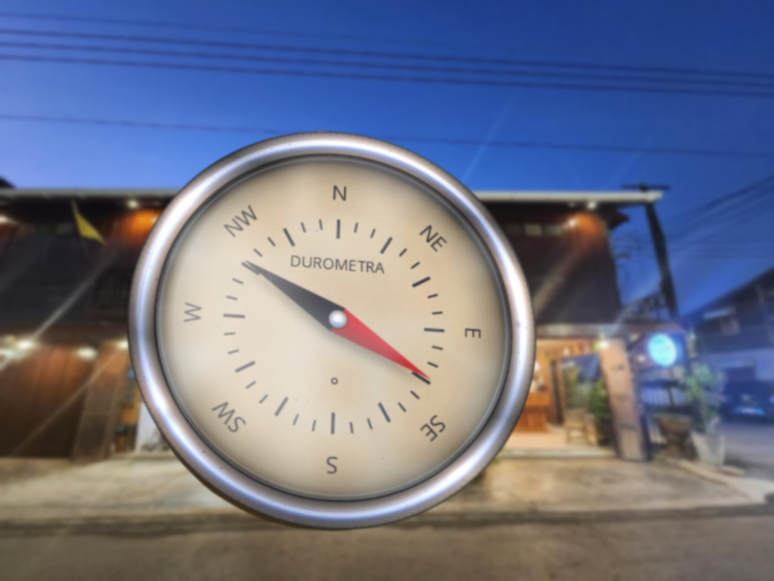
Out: 120 °
